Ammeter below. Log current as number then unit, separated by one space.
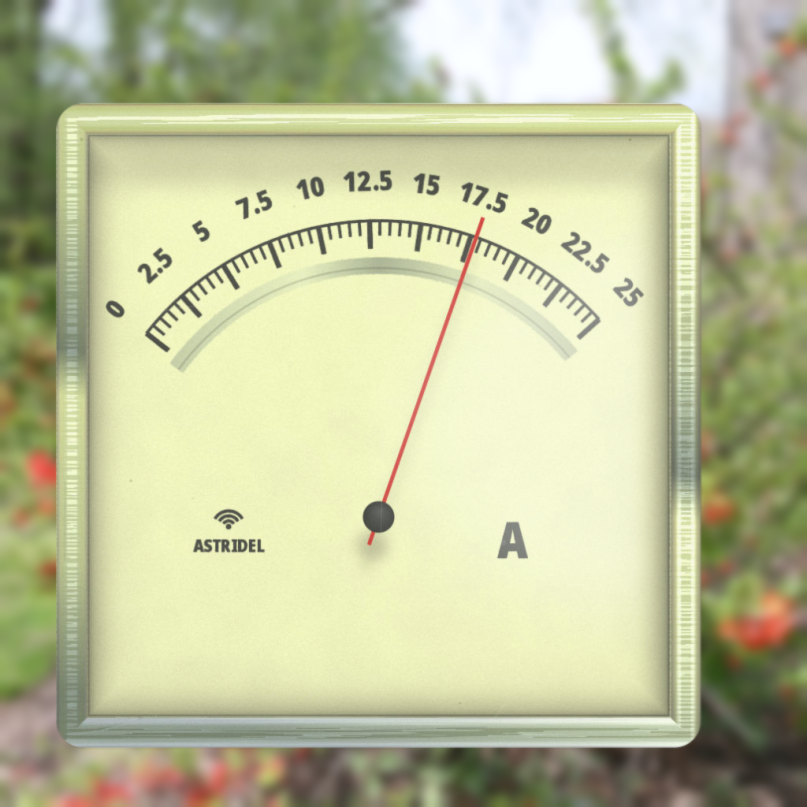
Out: 17.75 A
